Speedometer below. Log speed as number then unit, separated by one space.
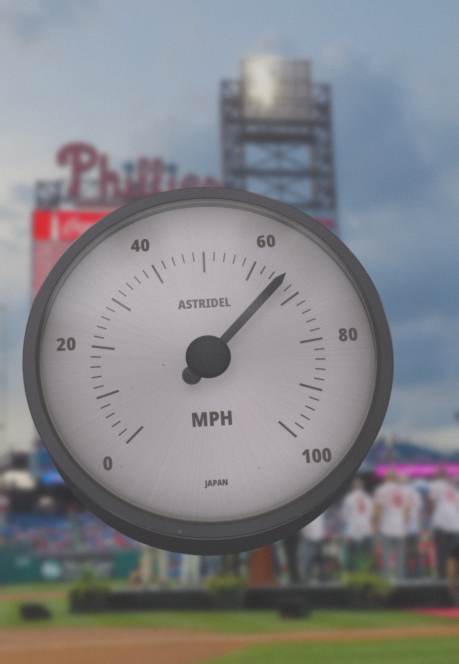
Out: 66 mph
